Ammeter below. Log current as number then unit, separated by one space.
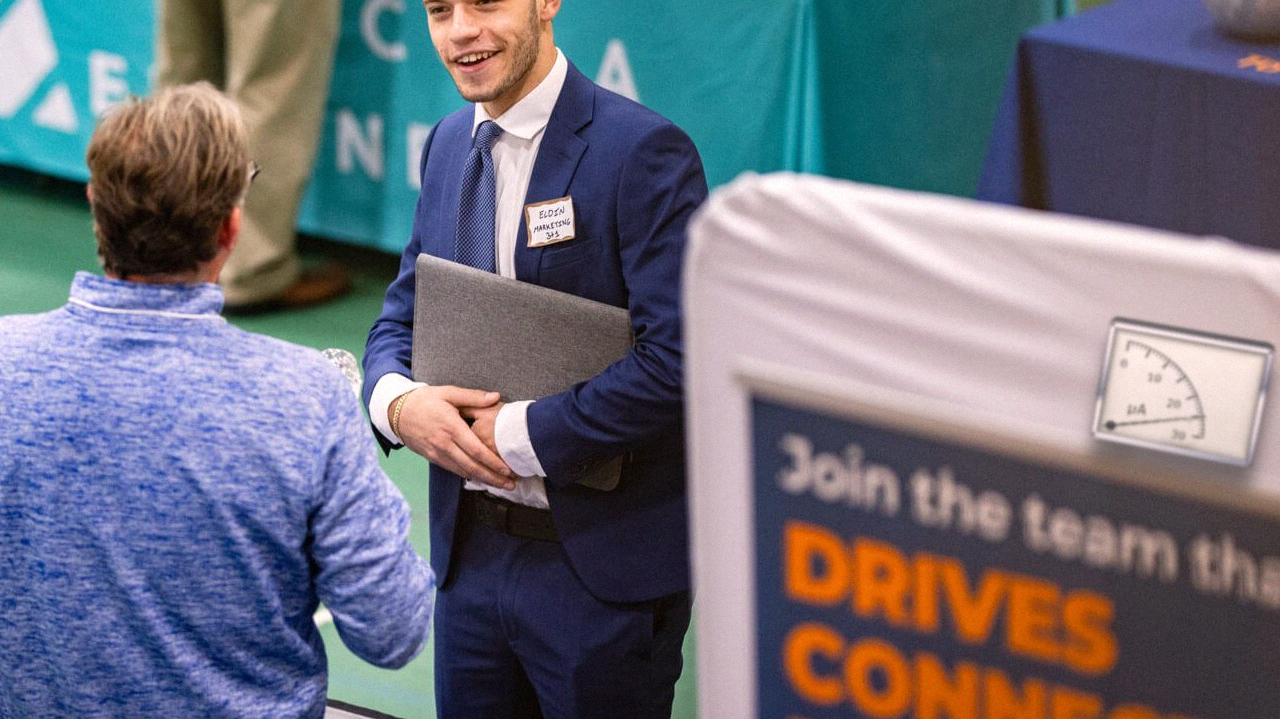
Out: 25 µA
